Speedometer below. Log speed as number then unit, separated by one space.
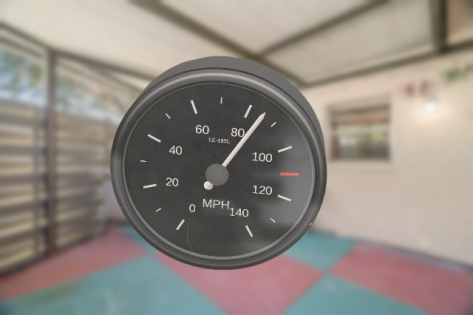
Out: 85 mph
